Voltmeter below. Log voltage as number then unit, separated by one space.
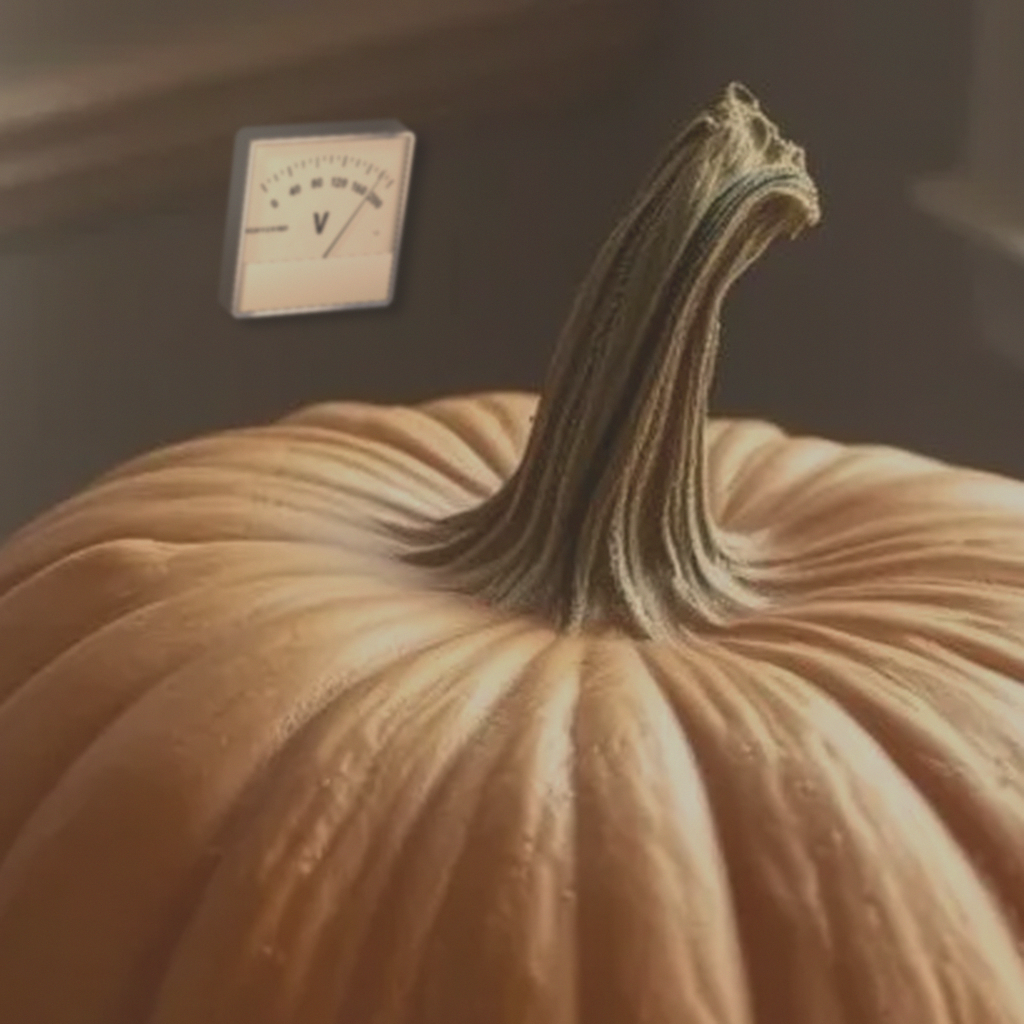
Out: 180 V
